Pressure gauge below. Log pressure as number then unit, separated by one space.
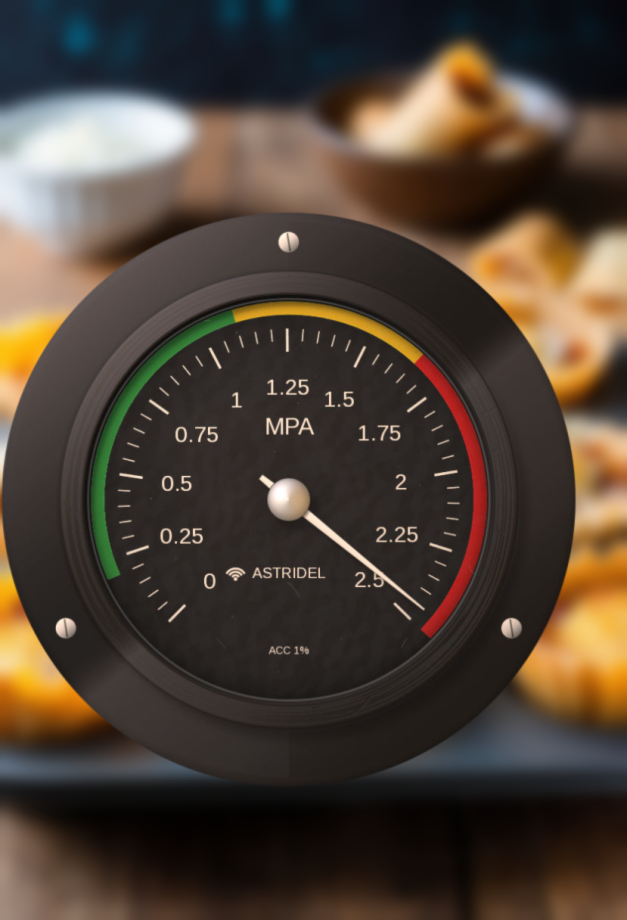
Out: 2.45 MPa
